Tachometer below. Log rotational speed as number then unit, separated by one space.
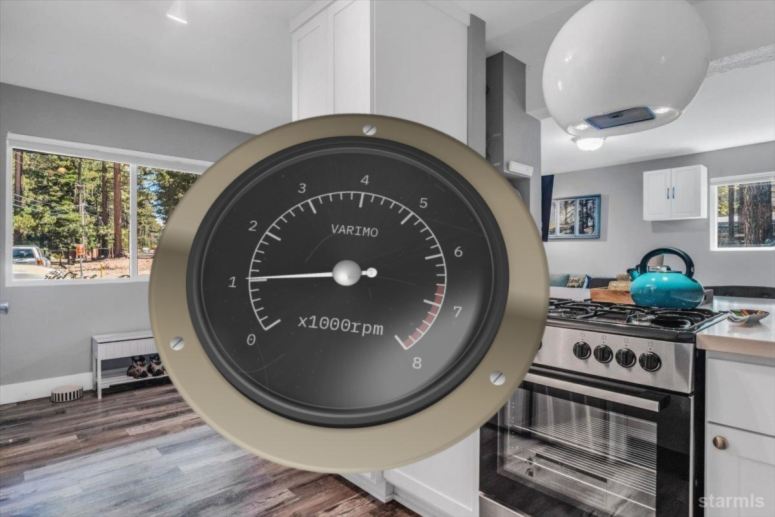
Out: 1000 rpm
